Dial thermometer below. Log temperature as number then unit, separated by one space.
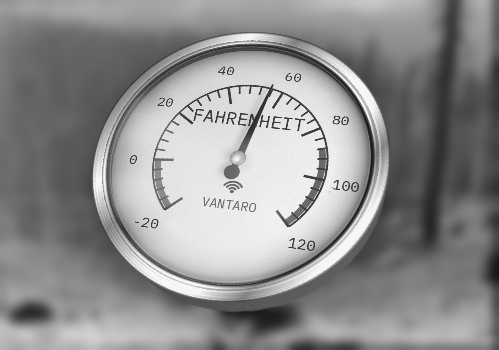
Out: 56 °F
